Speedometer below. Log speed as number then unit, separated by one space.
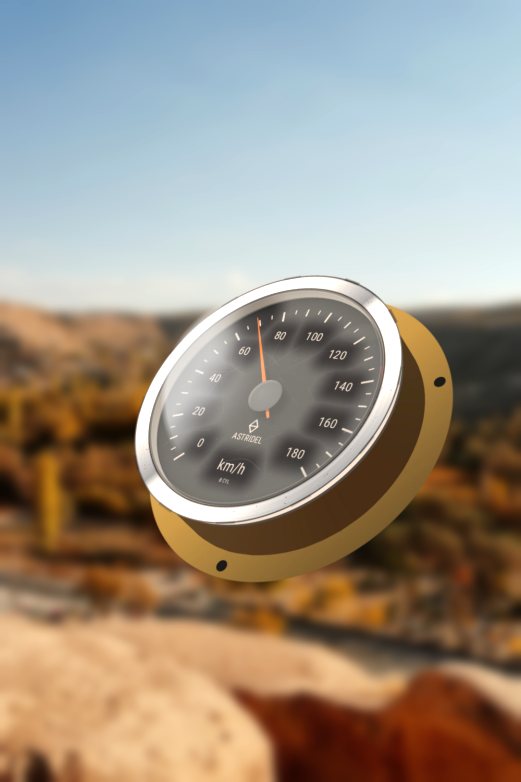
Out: 70 km/h
